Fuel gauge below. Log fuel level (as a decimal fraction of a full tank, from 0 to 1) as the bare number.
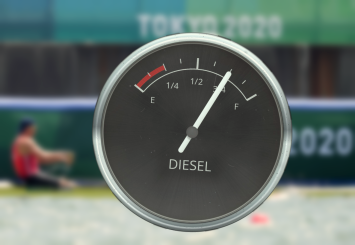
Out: 0.75
